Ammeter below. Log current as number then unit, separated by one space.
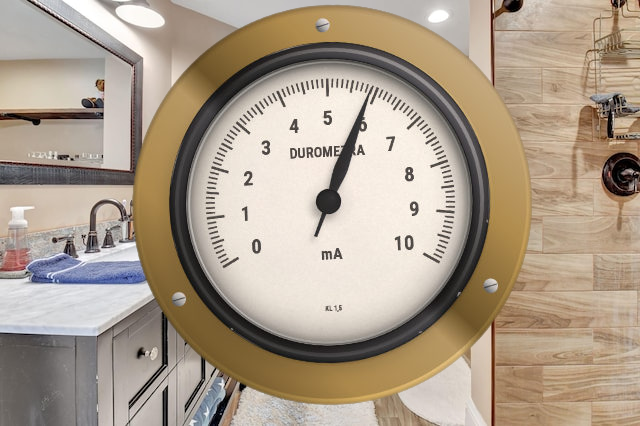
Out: 5.9 mA
